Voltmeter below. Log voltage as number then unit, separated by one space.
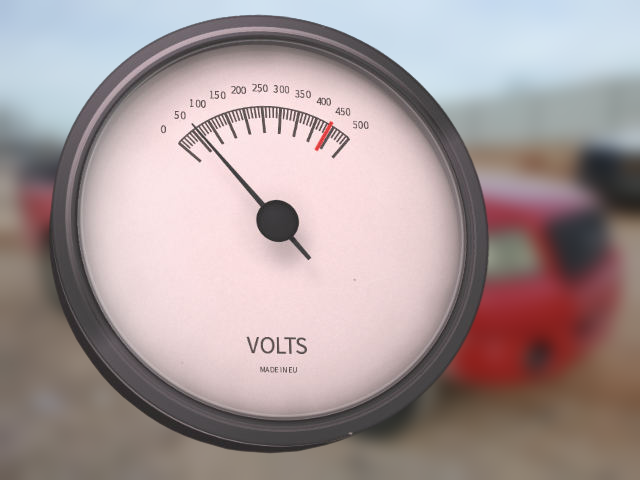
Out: 50 V
